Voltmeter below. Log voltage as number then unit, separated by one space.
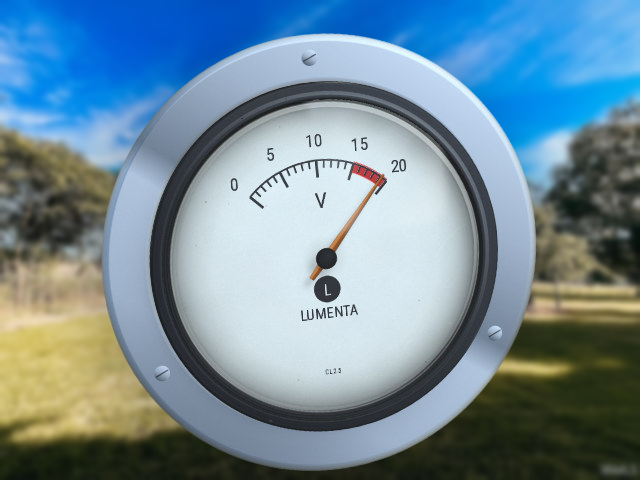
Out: 19 V
